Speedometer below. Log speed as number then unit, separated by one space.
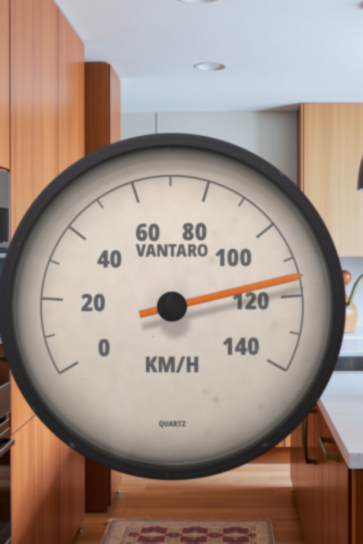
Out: 115 km/h
